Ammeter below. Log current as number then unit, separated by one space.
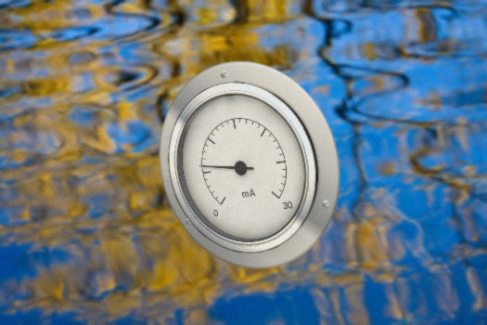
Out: 6 mA
